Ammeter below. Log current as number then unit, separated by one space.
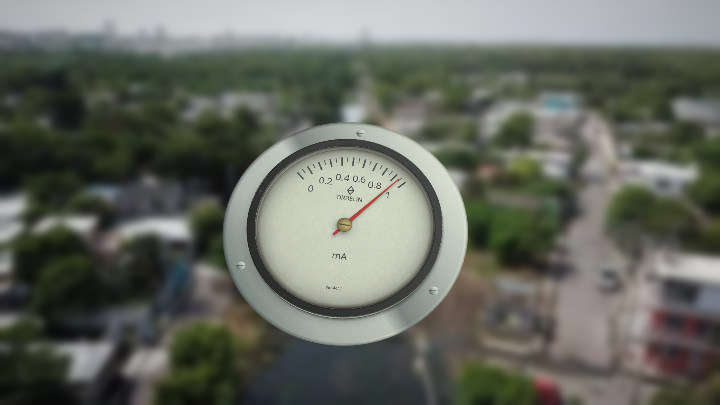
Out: 0.95 mA
